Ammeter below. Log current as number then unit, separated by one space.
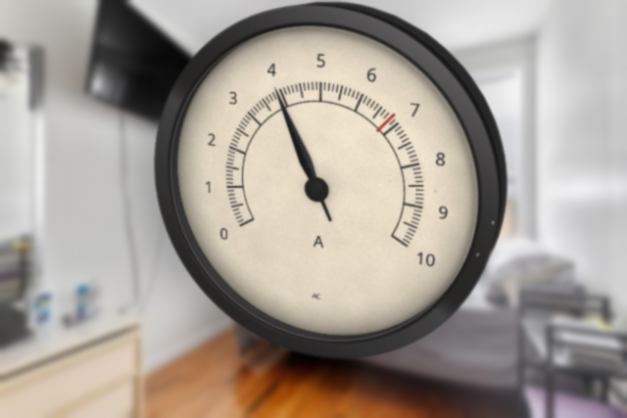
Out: 4 A
